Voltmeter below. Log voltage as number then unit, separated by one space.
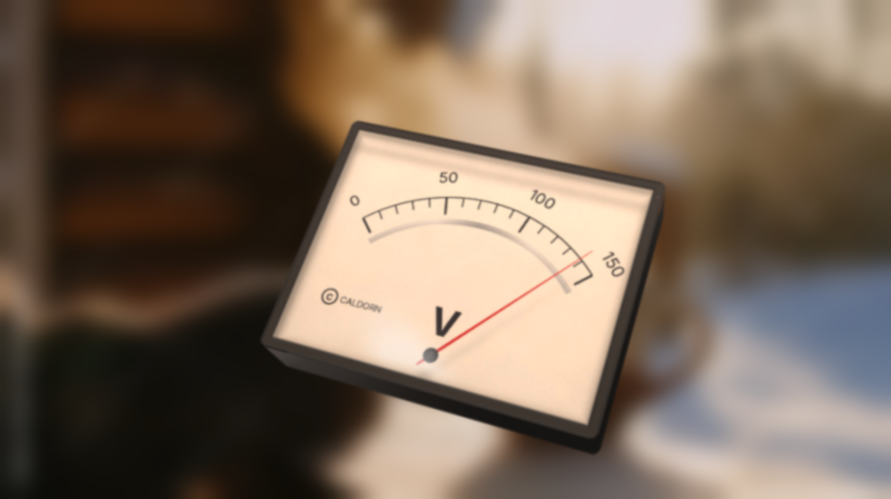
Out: 140 V
